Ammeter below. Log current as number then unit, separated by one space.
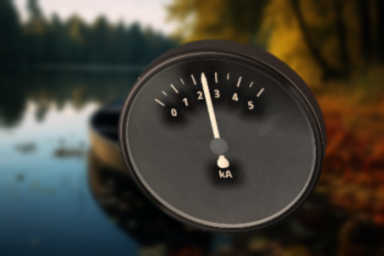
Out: 2.5 kA
